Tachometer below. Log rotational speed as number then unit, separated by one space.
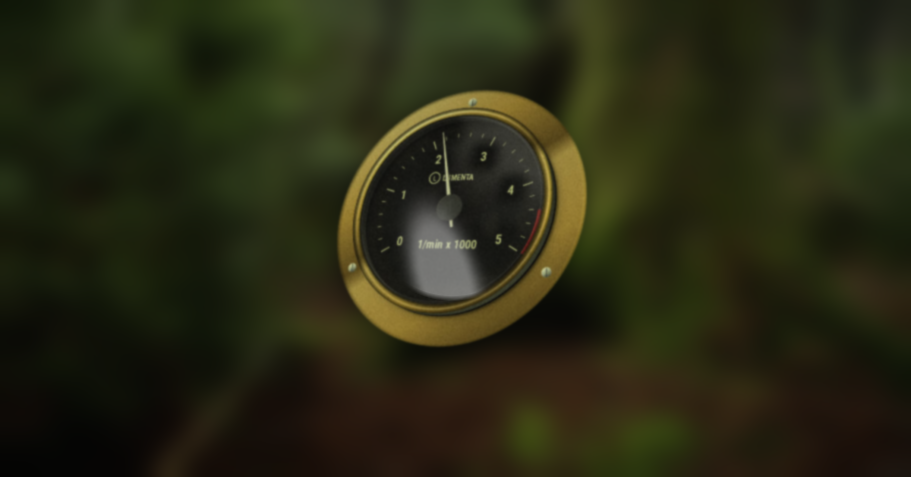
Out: 2200 rpm
